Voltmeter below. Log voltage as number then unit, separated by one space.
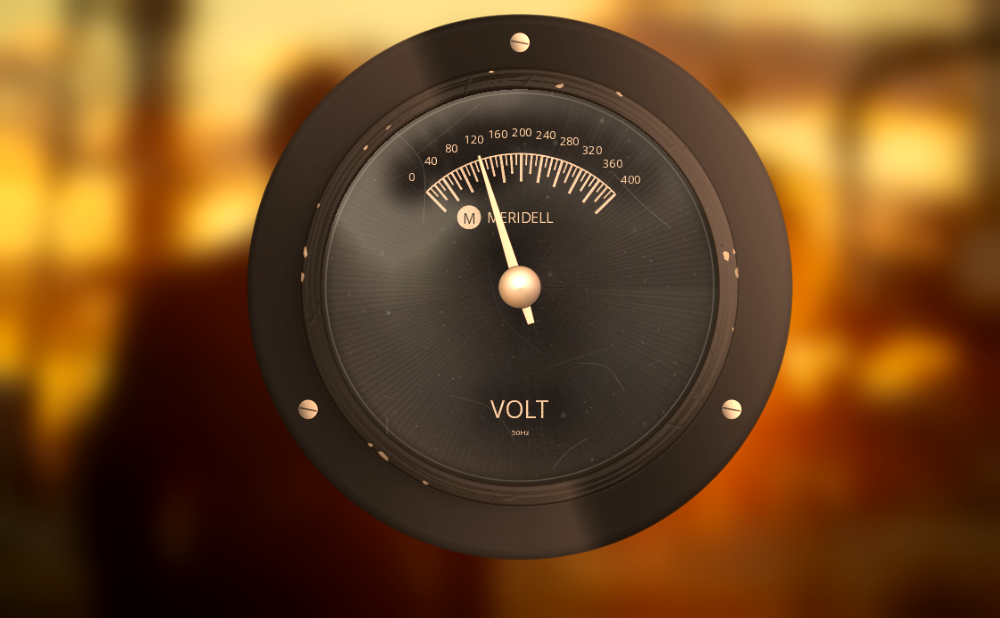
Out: 120 V
